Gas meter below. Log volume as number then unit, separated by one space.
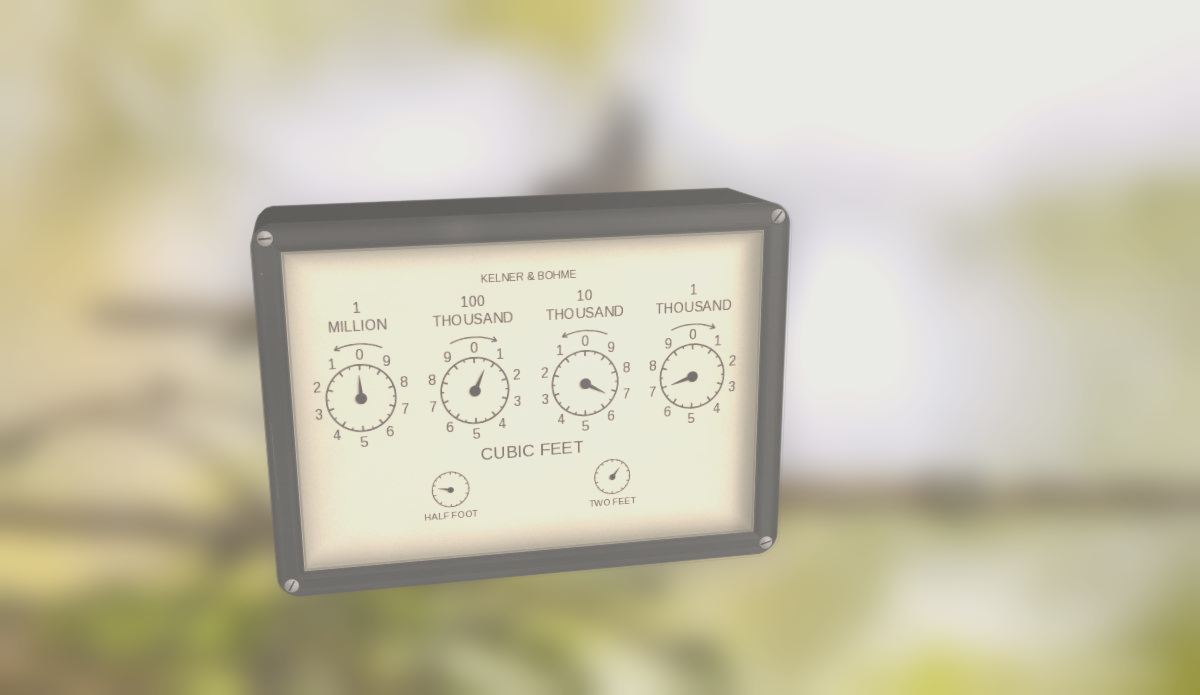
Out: 6700 ft³
